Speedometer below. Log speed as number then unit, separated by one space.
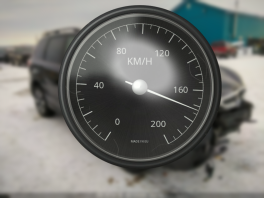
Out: 172.5 km/h
